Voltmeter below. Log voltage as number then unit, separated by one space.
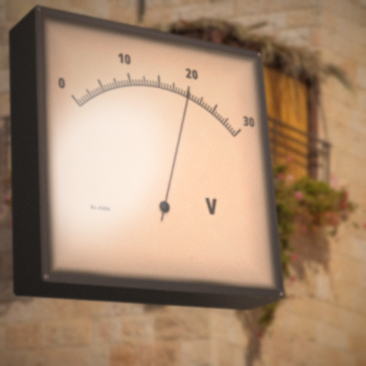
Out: 20 V
